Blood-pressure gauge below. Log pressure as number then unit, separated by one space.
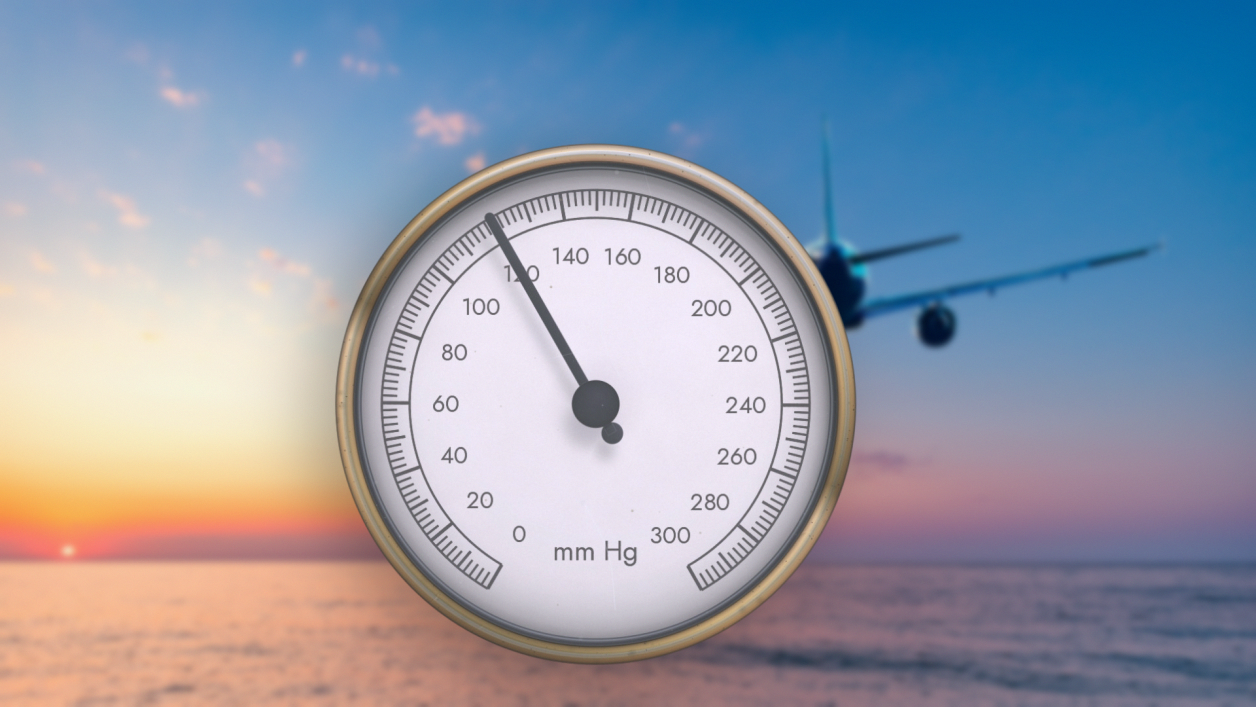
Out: 120 mmHg
